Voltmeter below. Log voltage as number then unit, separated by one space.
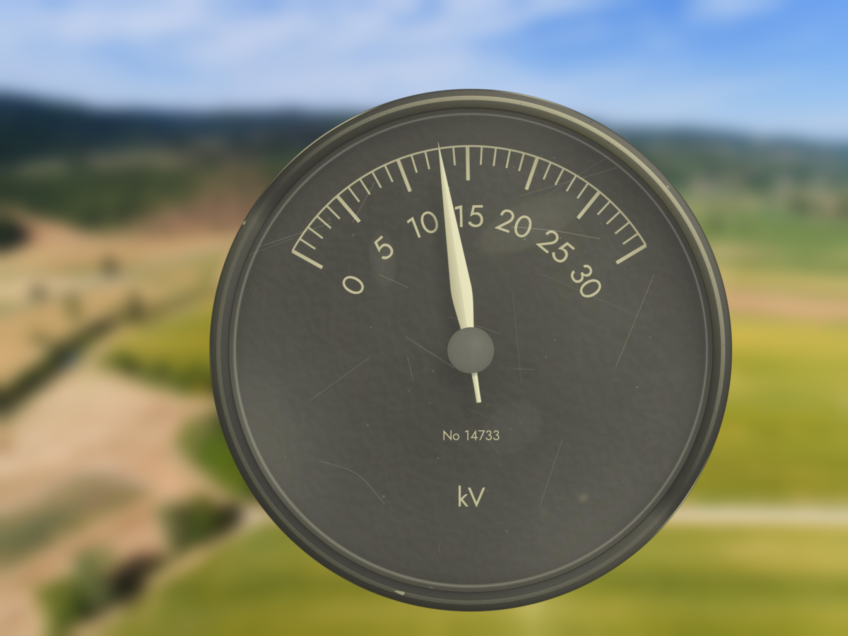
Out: 13 kV
